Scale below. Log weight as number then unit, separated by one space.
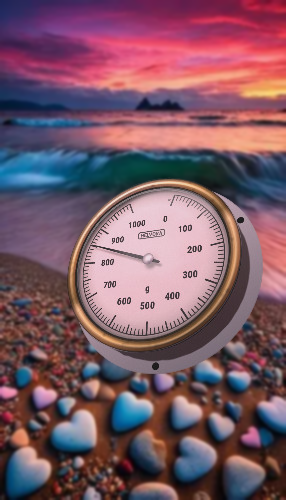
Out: 850 g
